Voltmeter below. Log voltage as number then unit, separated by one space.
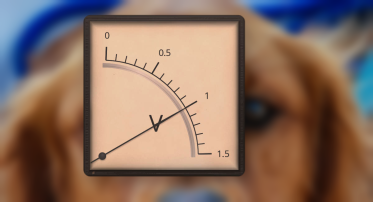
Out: 1 V
